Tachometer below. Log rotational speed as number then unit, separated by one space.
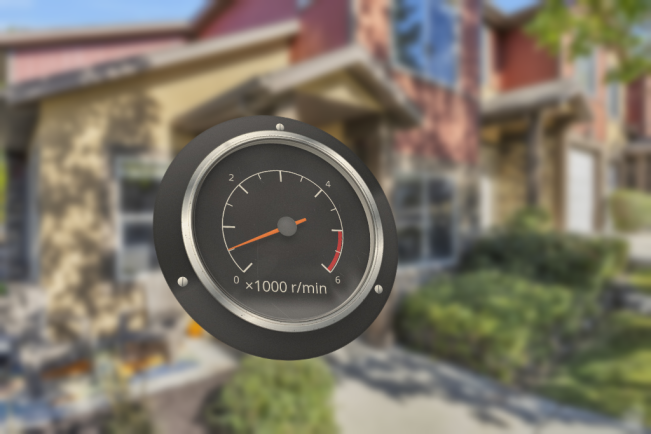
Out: 500 rpm
